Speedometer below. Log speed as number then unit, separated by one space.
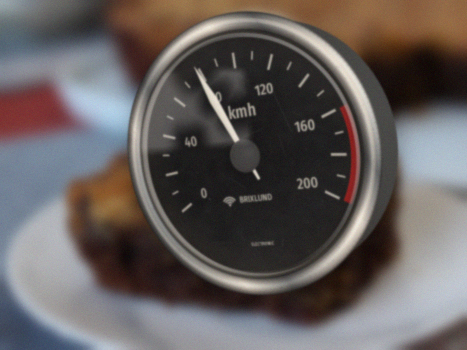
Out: 80 km/h
